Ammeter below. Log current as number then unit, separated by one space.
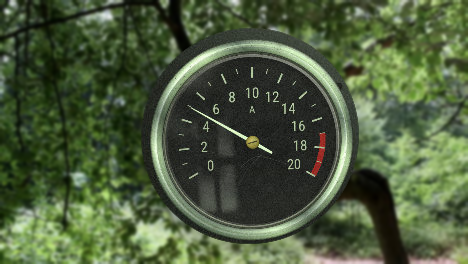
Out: 5 A
